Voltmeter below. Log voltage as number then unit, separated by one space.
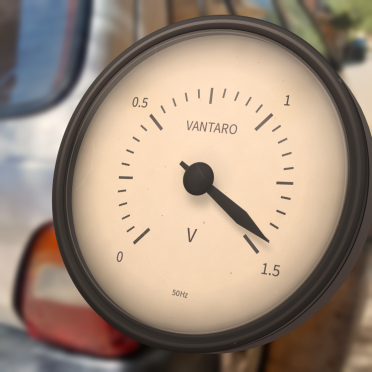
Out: 1.45 V
